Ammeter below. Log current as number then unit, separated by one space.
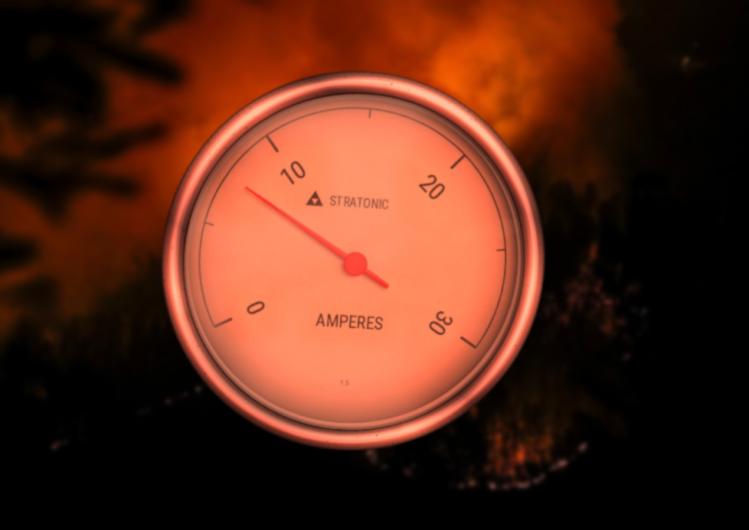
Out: 7.5 A
